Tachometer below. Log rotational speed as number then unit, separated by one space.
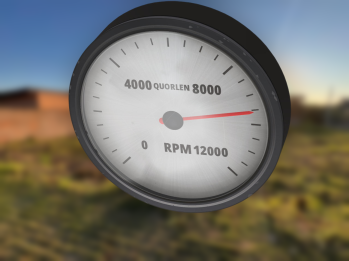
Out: 9500 rpm
